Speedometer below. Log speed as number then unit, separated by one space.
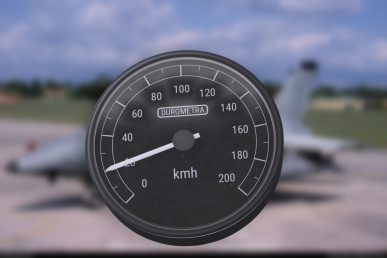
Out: 20 km/h
